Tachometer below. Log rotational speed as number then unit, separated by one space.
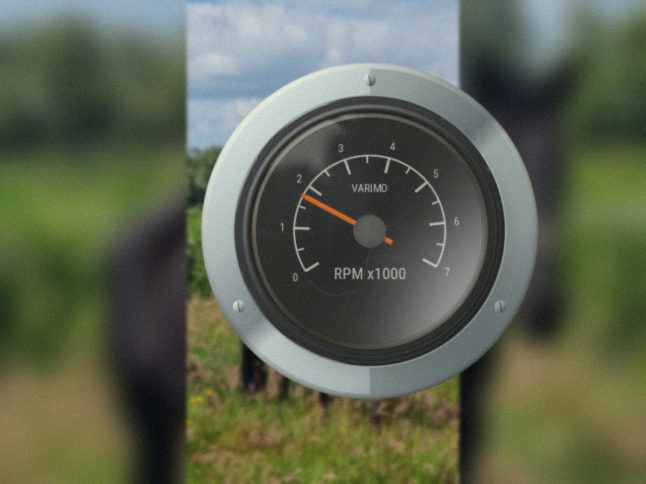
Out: 1750 rpm
